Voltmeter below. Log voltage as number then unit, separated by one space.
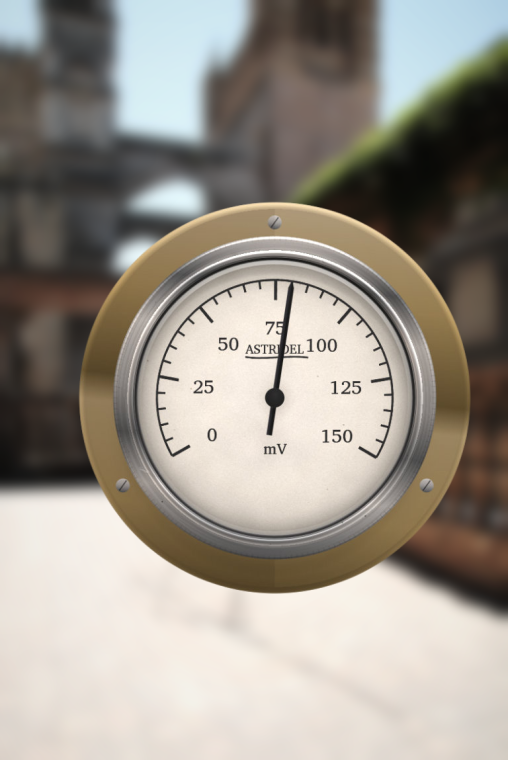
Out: 80 mV
